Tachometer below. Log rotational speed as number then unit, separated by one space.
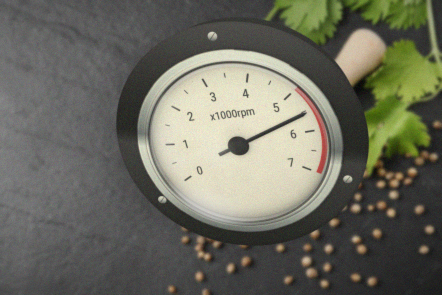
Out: 5500 rpm
